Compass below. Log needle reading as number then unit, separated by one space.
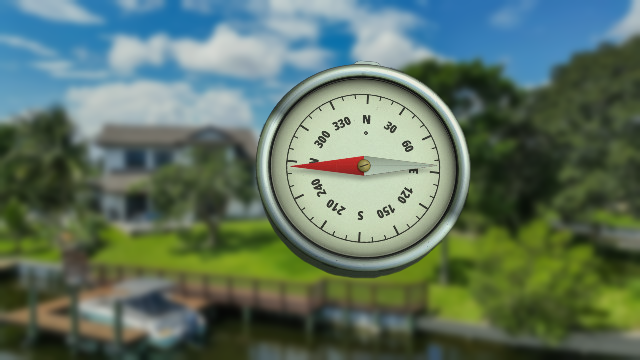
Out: 265 °
